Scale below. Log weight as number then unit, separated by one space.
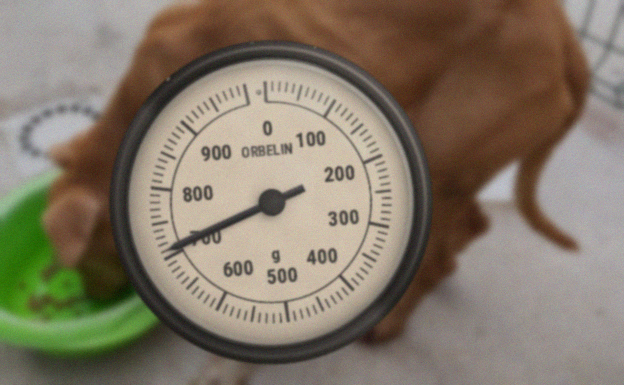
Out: 710 g
